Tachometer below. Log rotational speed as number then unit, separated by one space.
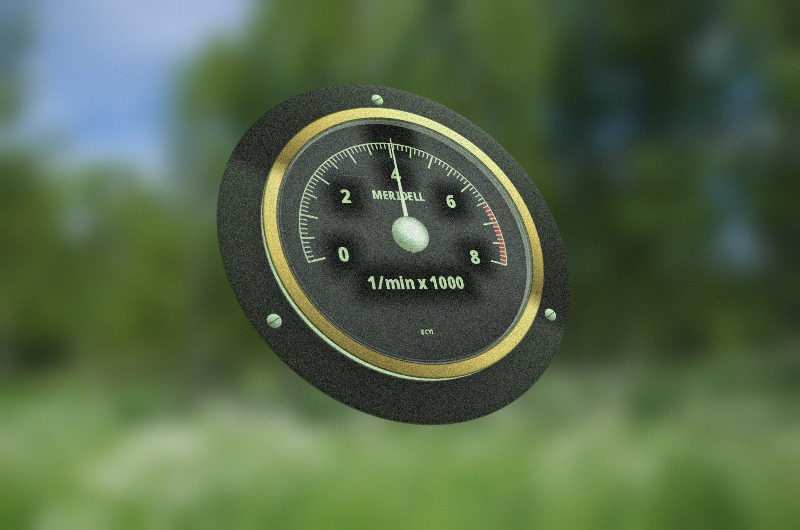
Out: 4000 rpm
